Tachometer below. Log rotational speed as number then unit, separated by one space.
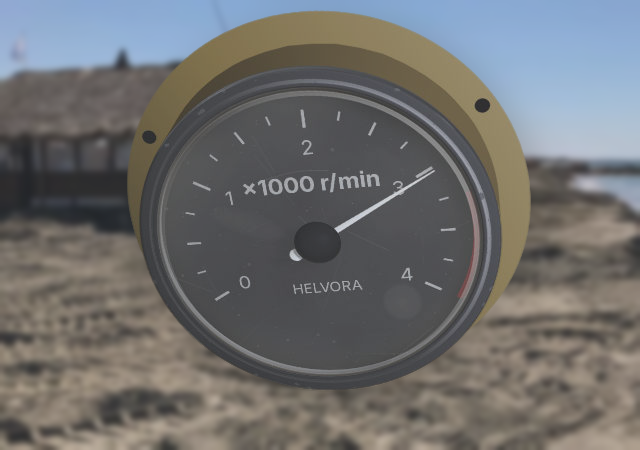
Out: 3000 rpm
